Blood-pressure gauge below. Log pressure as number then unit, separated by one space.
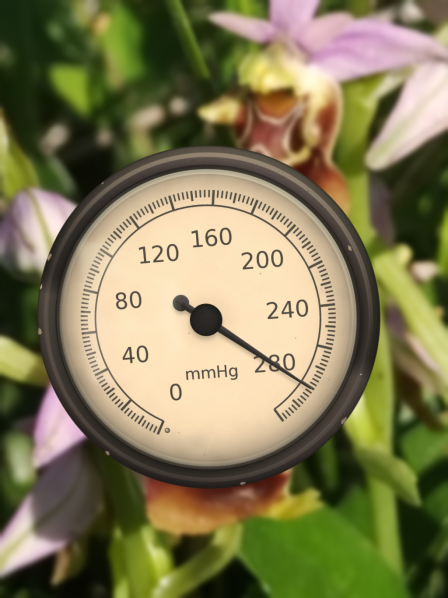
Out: 280 mmHg
